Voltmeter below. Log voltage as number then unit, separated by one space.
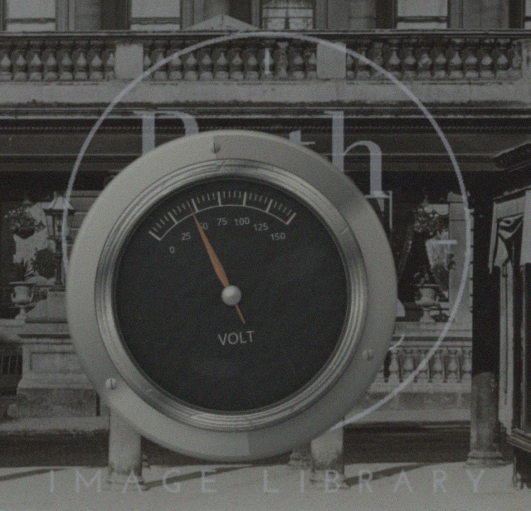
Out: 45 V
